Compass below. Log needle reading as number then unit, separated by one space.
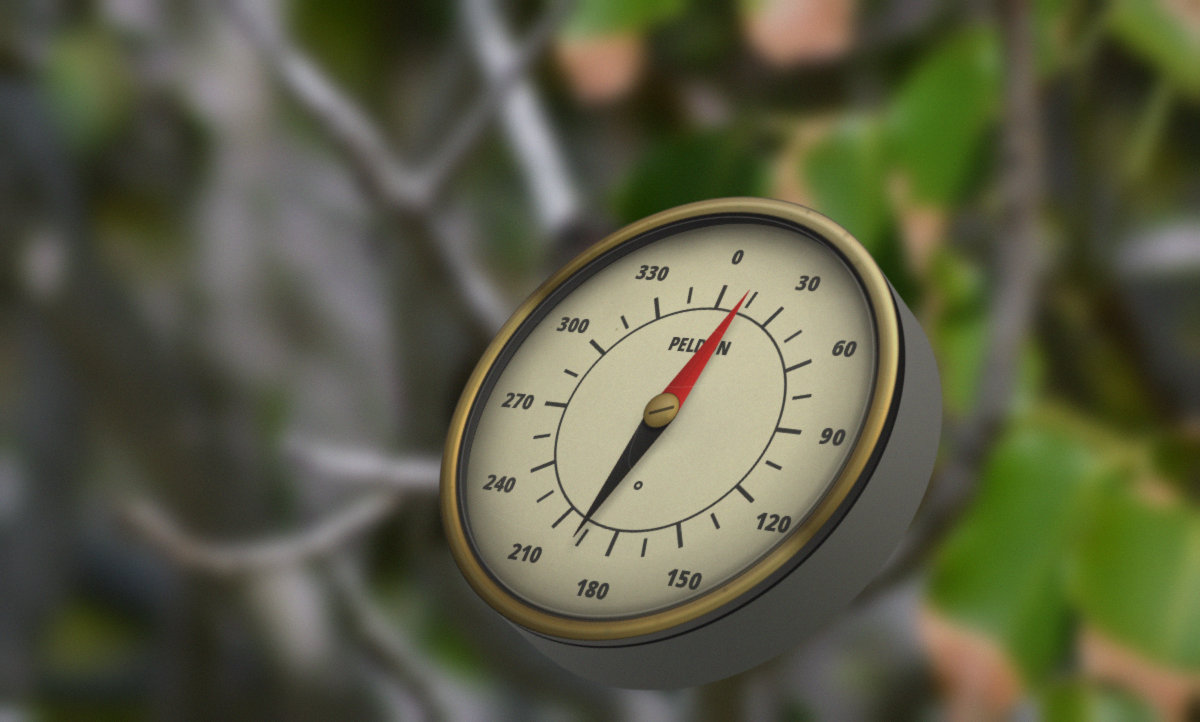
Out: 15 °
